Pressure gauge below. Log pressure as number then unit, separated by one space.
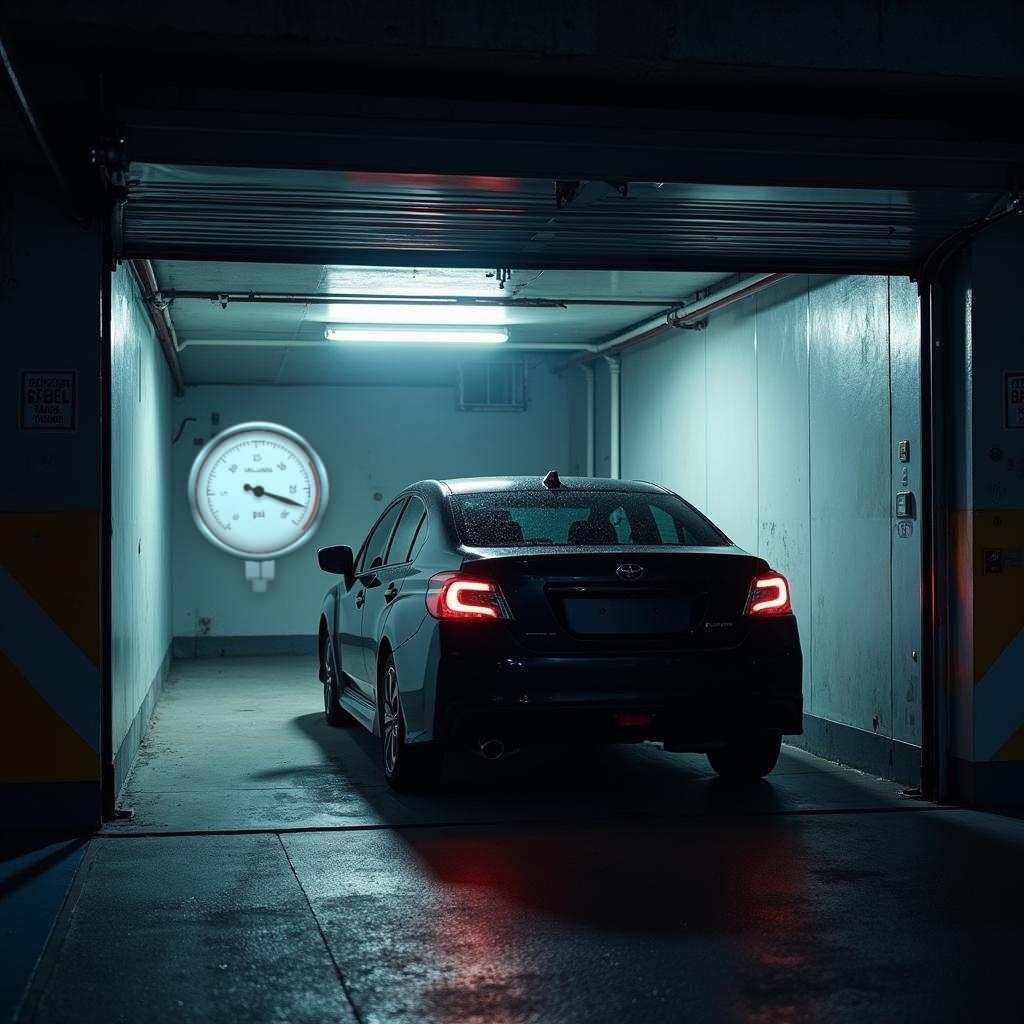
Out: 27.5 psi
